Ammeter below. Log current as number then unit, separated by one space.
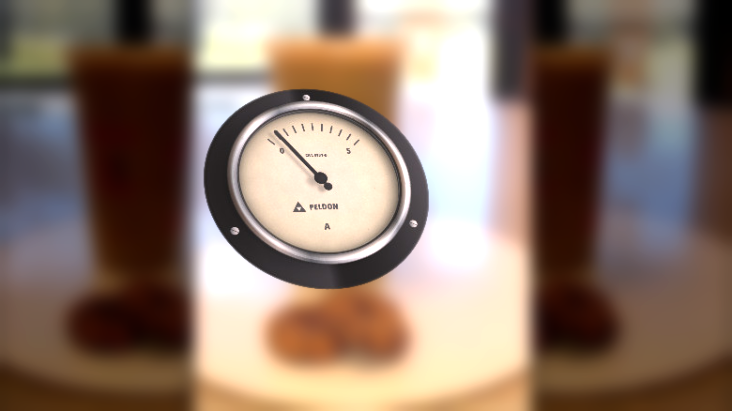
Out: 0.5 A
